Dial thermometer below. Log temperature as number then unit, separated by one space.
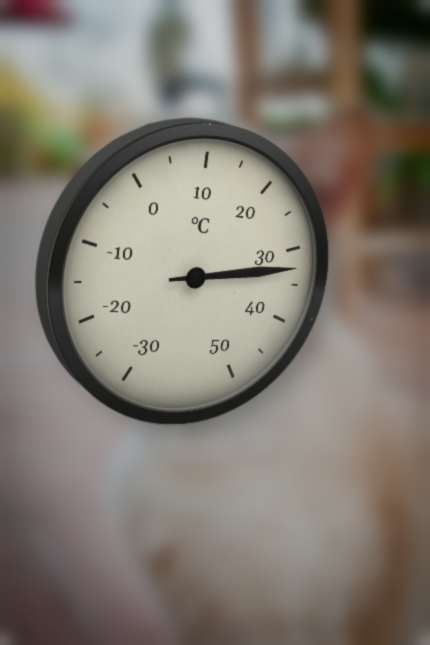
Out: 32.5 °C
